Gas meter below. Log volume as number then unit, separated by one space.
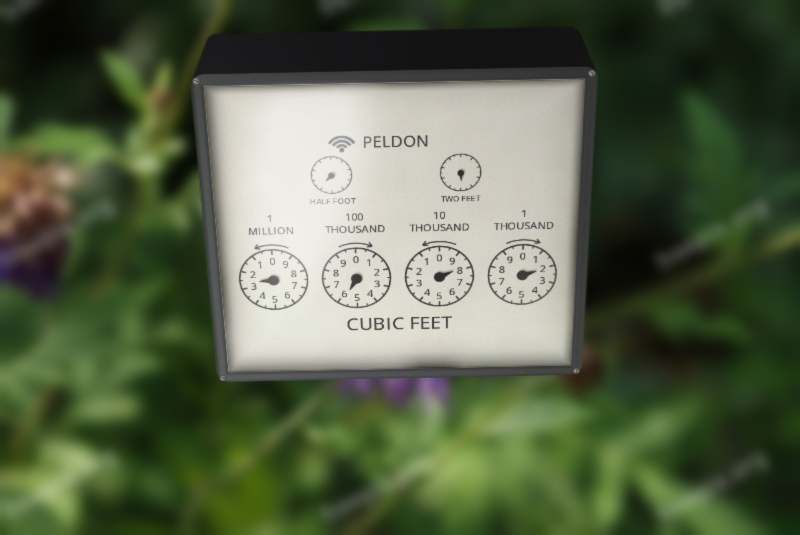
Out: 258200 ft³
